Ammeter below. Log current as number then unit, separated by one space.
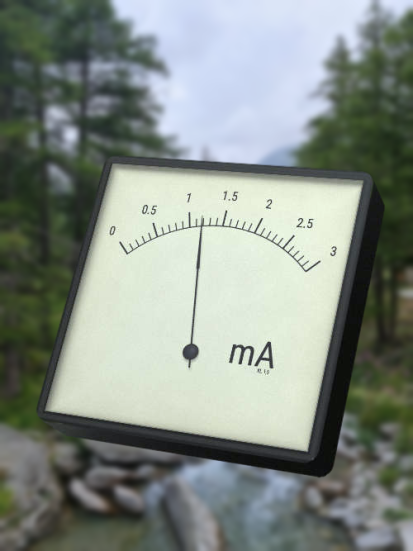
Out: 1.2 mA
